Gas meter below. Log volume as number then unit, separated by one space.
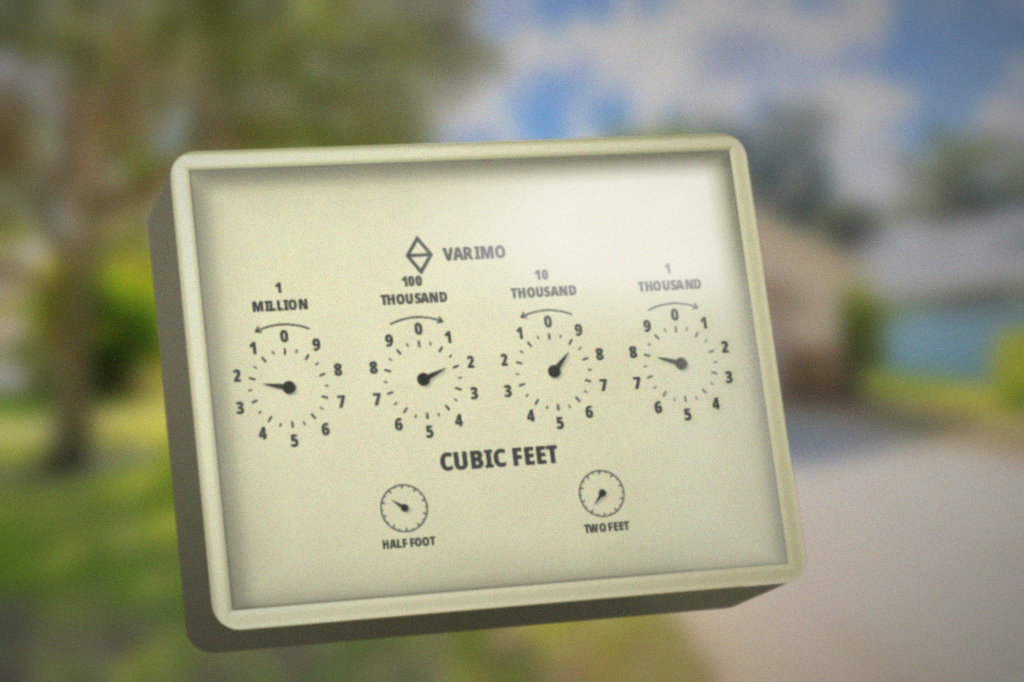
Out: 218800 ft³
